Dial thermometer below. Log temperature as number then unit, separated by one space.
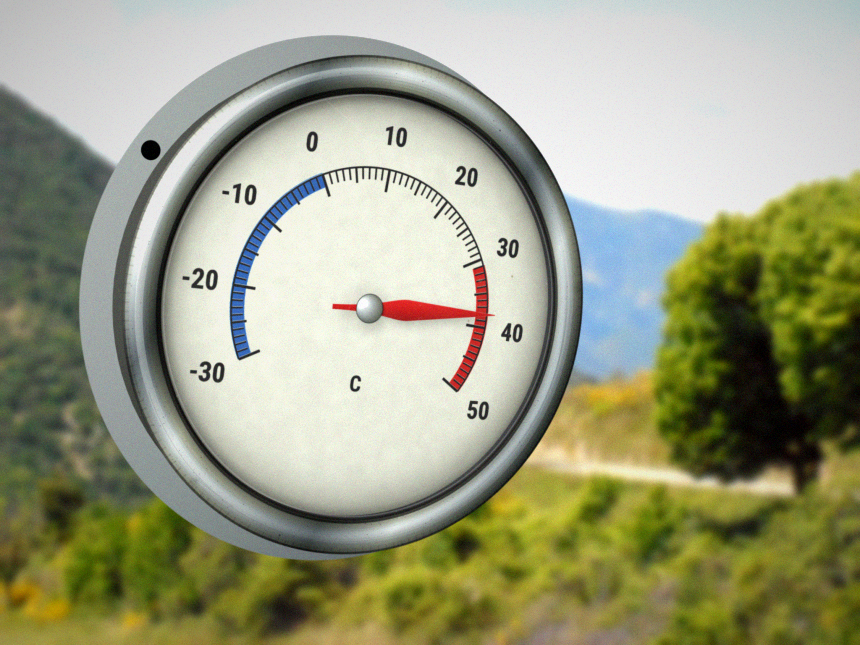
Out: 38 °C
